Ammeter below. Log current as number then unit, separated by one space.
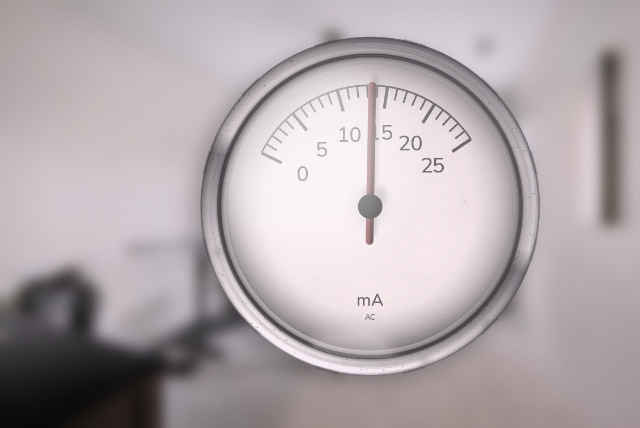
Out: 13.5 mA
